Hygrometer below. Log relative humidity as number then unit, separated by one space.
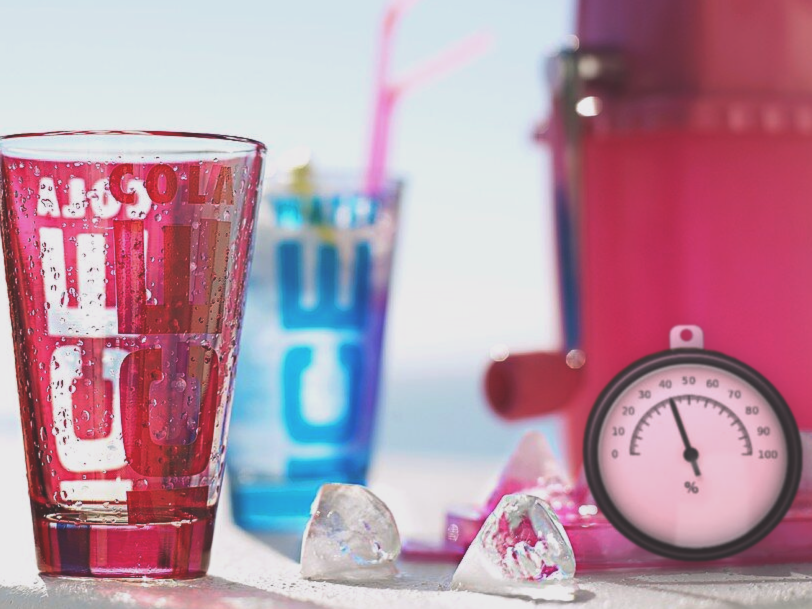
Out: 40 %
